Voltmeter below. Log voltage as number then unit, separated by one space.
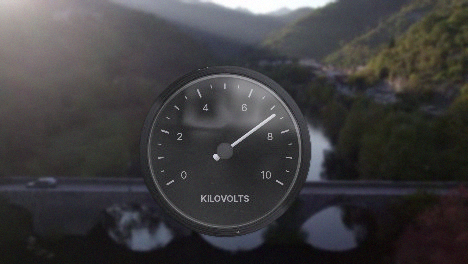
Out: 7.25 kV
